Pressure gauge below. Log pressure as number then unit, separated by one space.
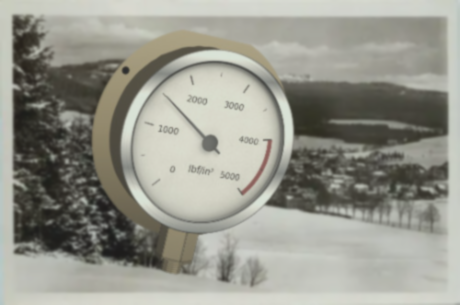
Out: 1500 psi
